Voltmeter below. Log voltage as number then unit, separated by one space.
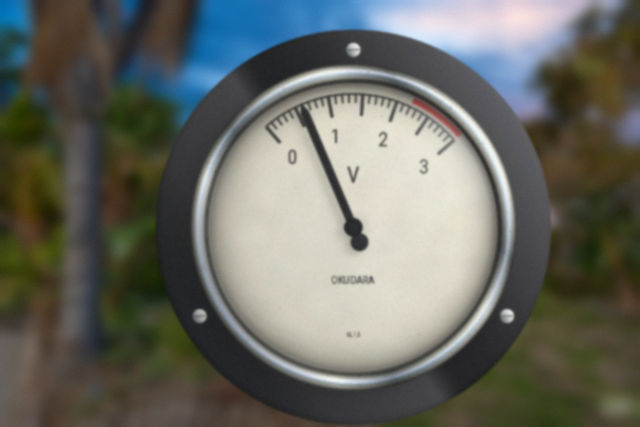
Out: 0.6 V
